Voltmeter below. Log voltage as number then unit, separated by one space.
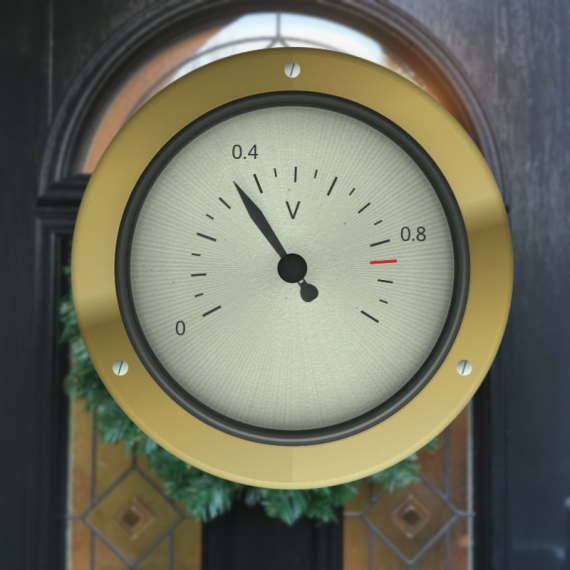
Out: 0.35 V
